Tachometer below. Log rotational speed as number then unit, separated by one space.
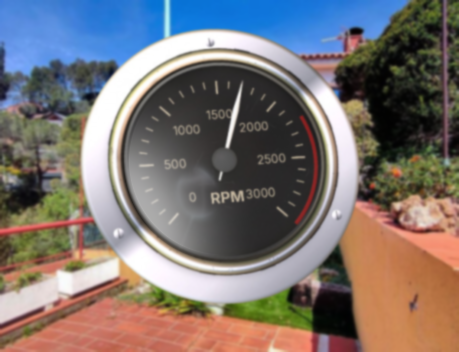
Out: 1700 rpm
